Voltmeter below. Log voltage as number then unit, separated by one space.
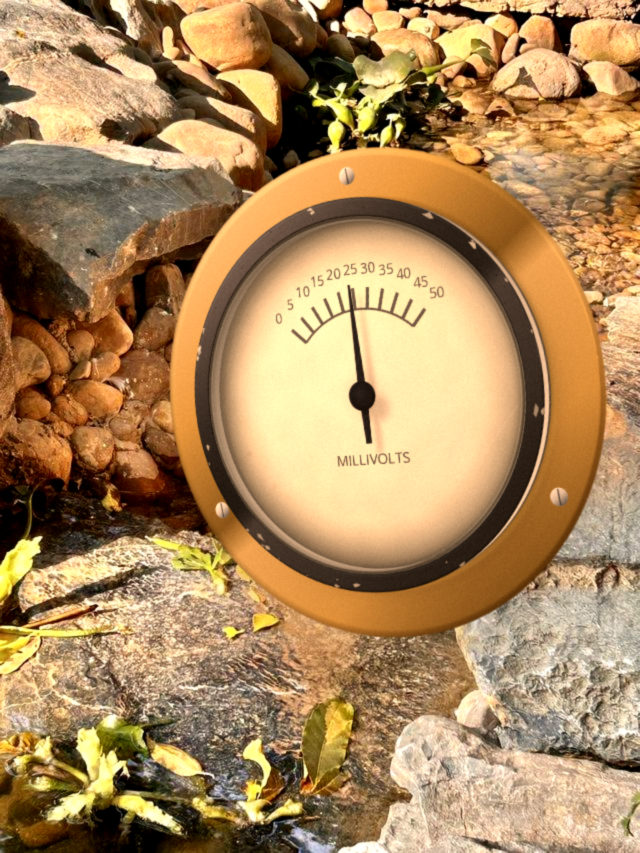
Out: 25 mV
